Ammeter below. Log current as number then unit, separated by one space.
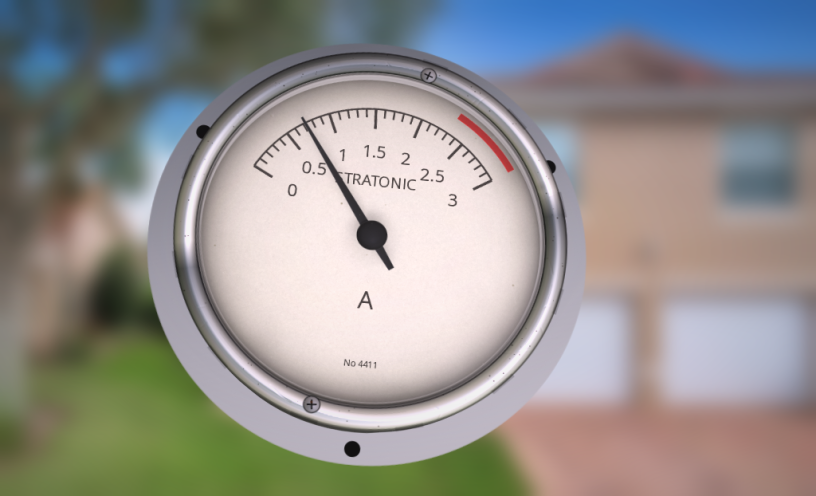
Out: 0.7 A
